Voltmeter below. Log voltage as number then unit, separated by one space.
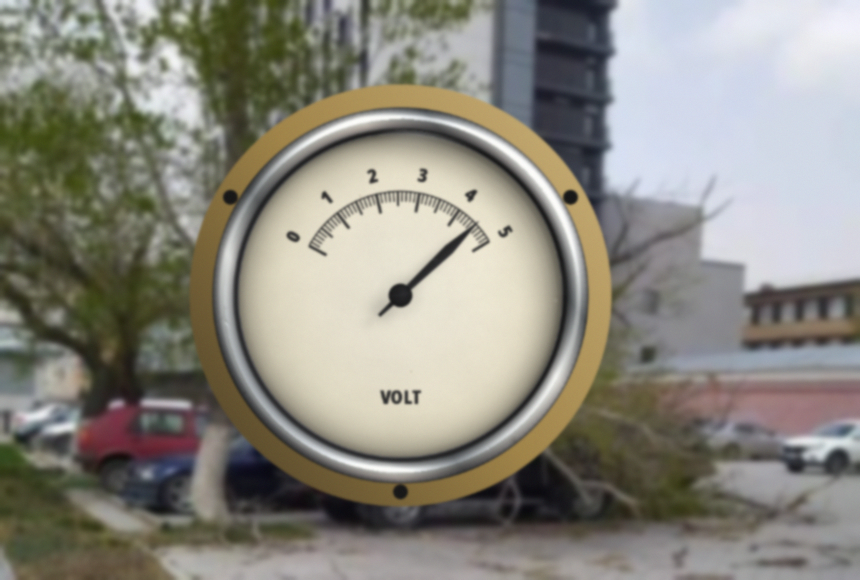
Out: 4.5 V
